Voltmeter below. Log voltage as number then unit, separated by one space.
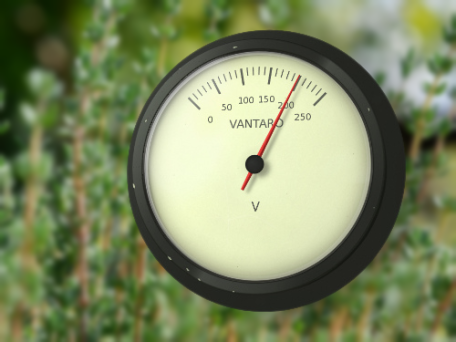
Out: 200 V
